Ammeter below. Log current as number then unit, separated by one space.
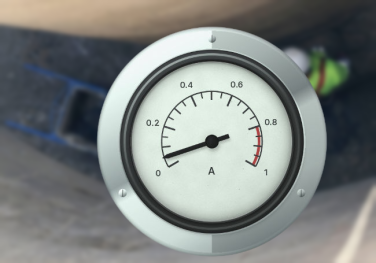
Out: 0.05 A
